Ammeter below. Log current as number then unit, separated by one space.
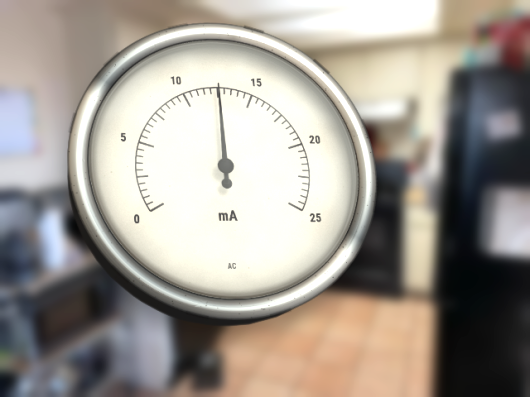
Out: 12.5 mA
